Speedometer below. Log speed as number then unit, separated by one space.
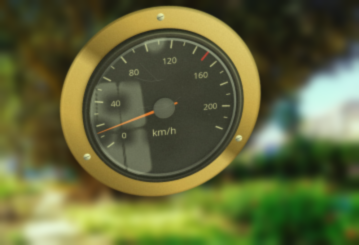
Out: 15 km/h
